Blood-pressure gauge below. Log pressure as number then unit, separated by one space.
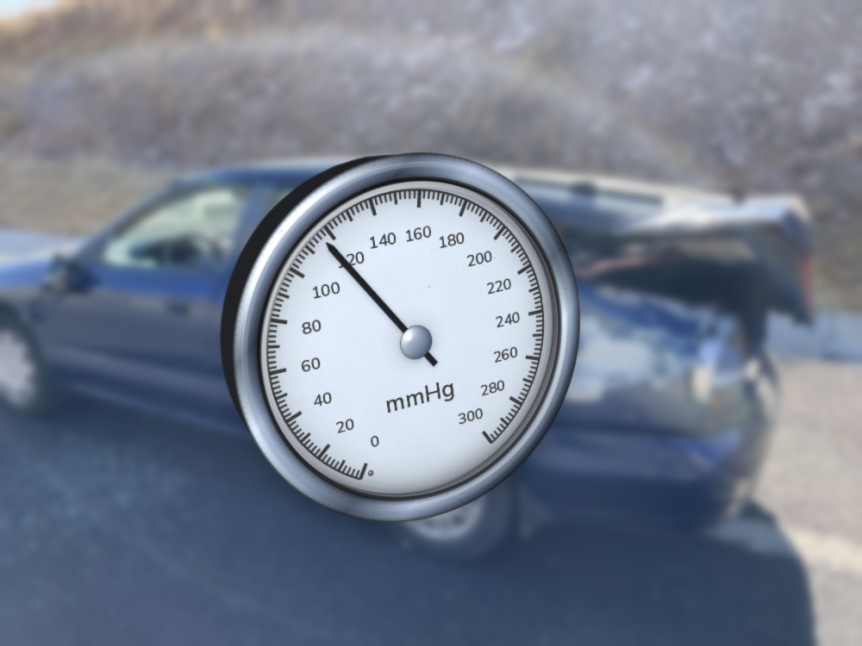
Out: 116 mmHg
